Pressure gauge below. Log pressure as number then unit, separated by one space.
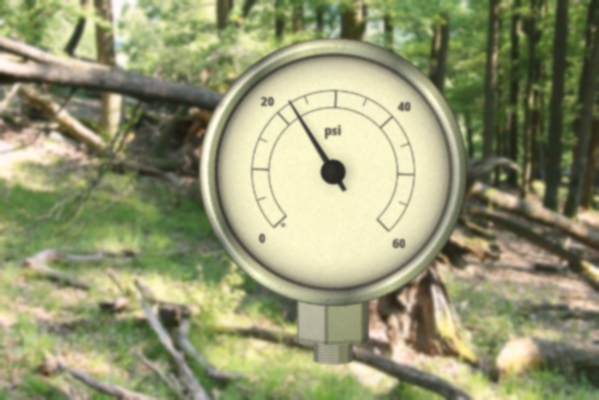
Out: 22.5 psi
